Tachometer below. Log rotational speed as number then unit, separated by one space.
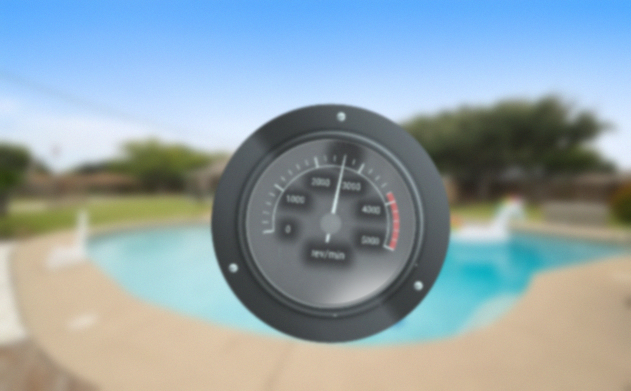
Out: 2600 rpm
